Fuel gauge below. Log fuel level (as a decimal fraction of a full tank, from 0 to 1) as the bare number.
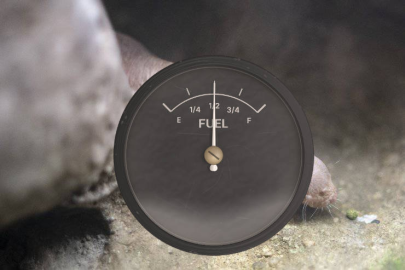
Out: 0.5
